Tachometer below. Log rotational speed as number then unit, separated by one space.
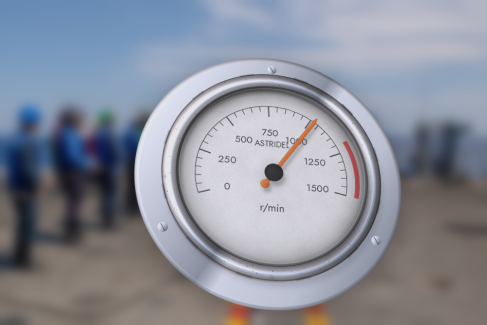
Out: 1025 rpm
